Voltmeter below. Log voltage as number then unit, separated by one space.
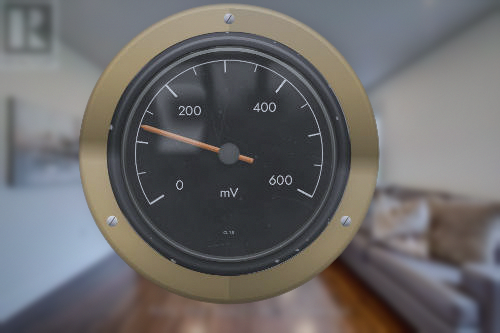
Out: 125 mV
